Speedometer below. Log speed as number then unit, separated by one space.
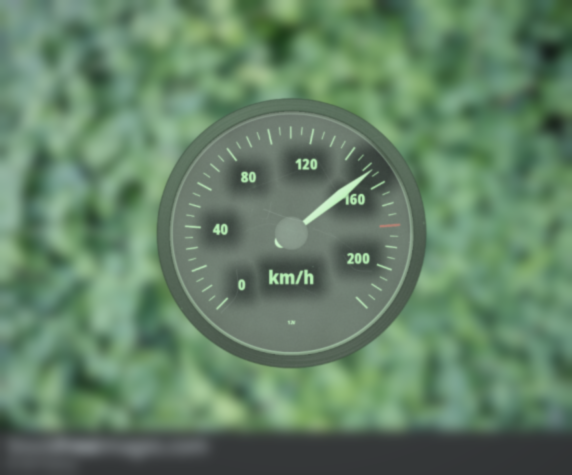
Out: 152.5 km/h
